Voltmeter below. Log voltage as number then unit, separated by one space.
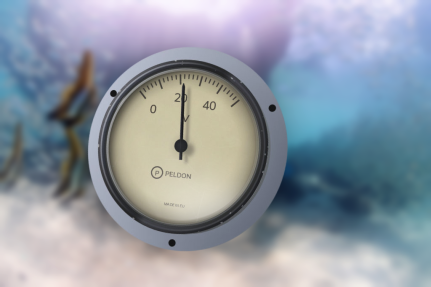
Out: 22 V
